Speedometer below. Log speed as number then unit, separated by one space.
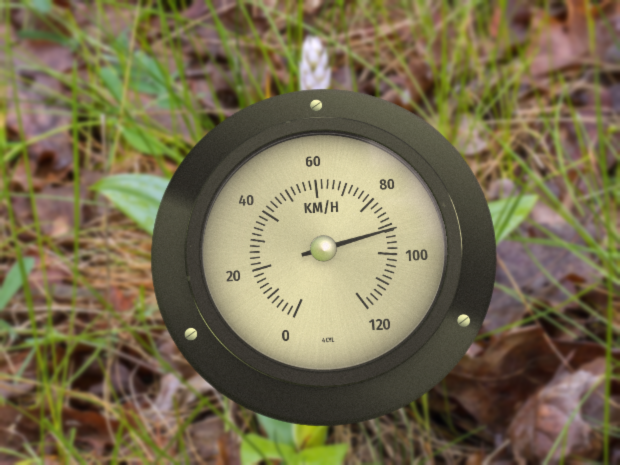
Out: 92 km/h
